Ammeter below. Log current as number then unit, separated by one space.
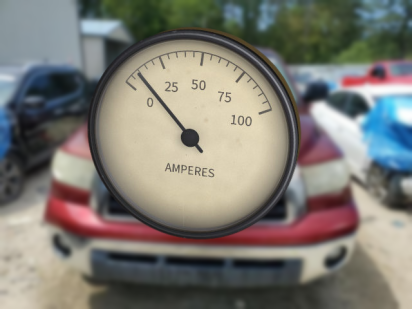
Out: 10 A
